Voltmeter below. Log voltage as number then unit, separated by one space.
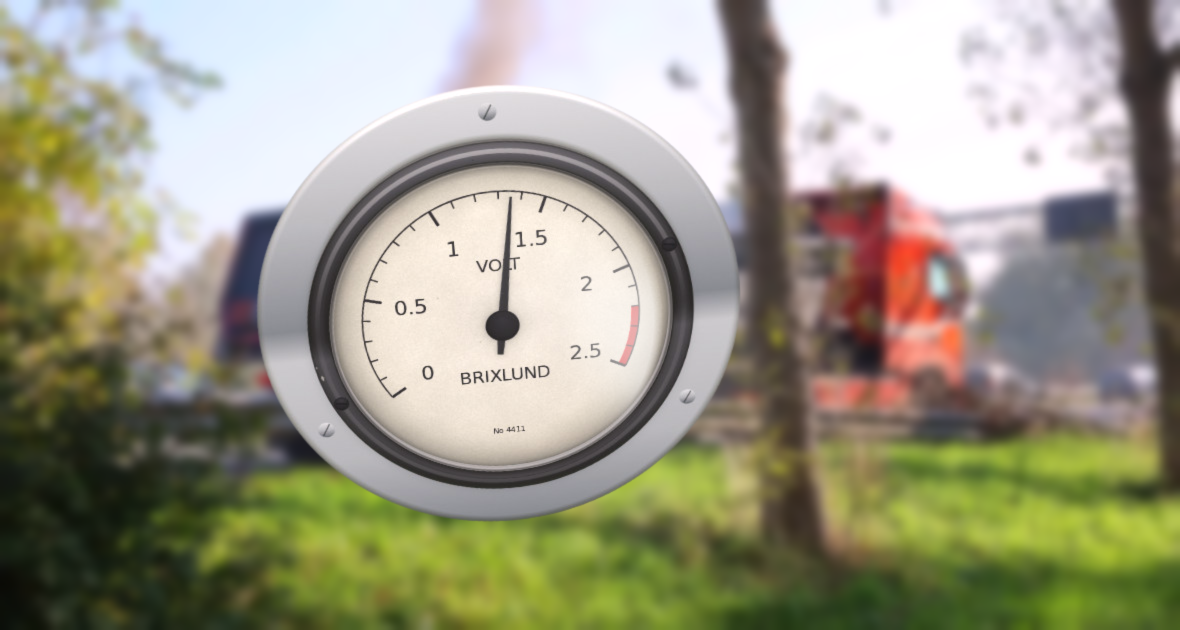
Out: 1.35 V
